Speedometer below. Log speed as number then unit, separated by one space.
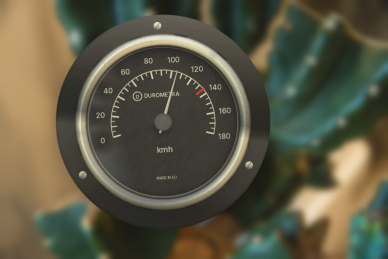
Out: 105 km/h
